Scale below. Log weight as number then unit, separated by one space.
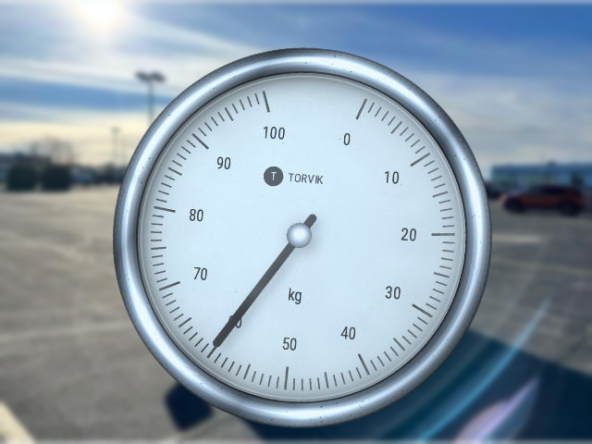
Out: 60 kg
